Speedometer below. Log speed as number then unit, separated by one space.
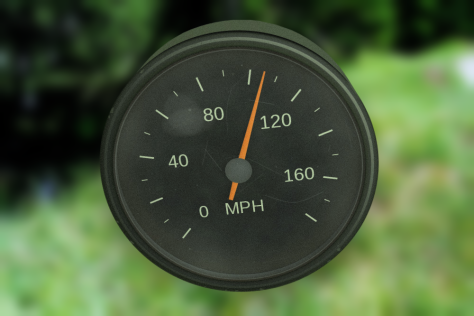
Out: 105 mph
